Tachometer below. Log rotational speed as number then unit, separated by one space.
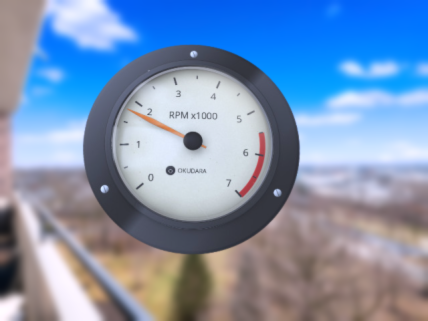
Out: 1750 rpm
